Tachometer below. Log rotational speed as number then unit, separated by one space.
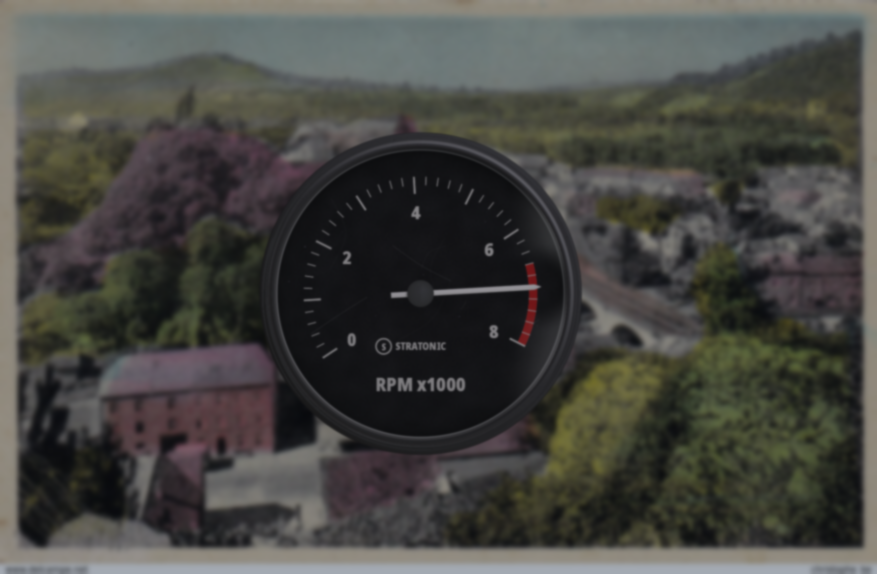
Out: 7000 rpm
